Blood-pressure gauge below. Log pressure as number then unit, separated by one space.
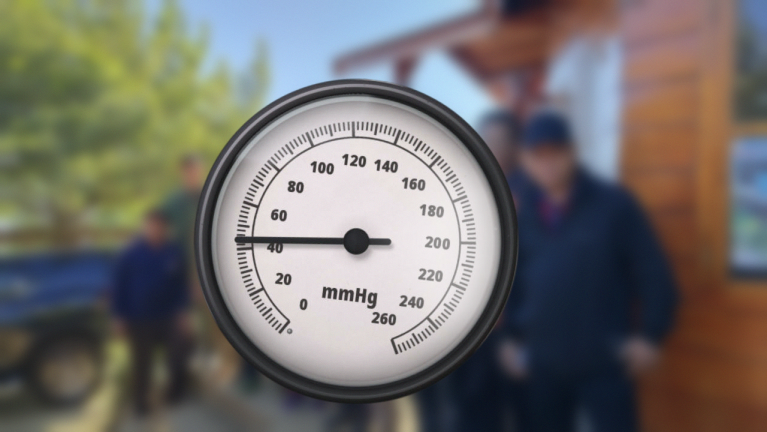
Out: 44 mmHg
